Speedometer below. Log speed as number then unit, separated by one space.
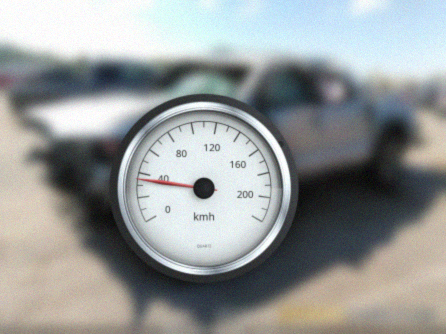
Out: 35 km/h
